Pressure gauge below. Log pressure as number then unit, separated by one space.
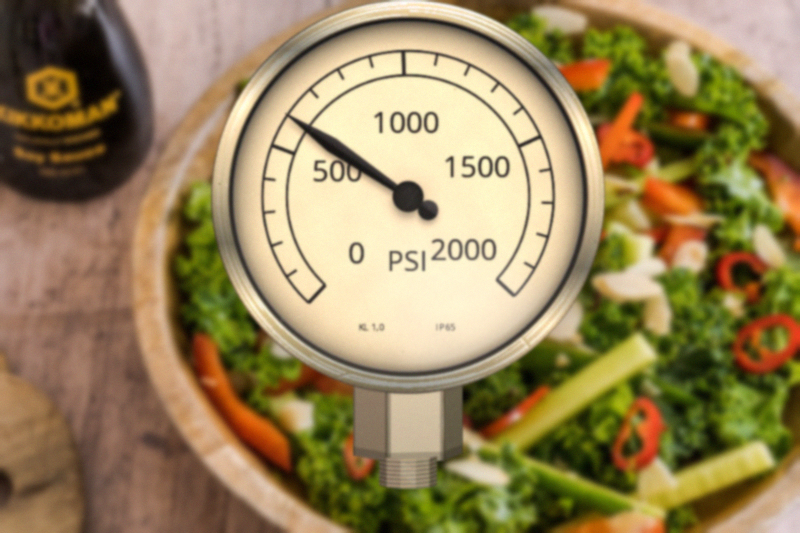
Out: 600 psi
